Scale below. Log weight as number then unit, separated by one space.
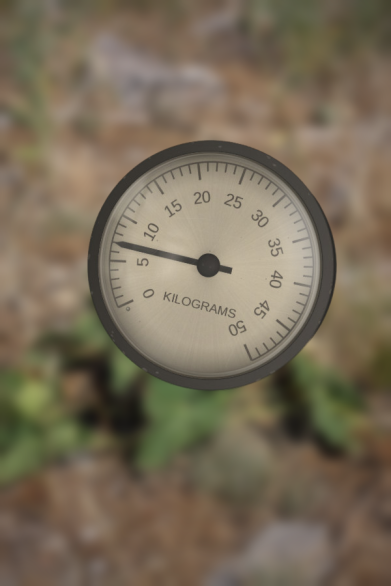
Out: 7 kg
